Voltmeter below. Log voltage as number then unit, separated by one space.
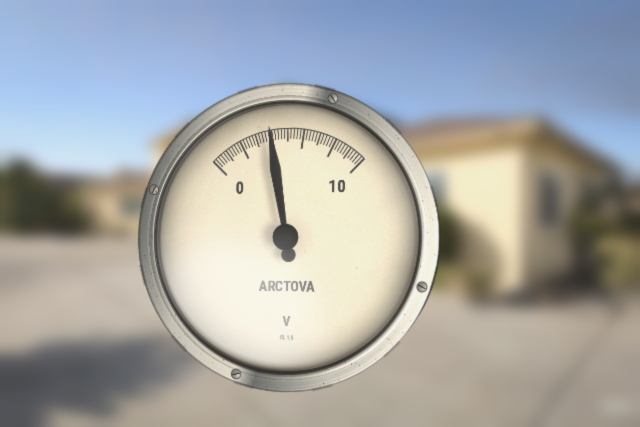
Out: 4 V
